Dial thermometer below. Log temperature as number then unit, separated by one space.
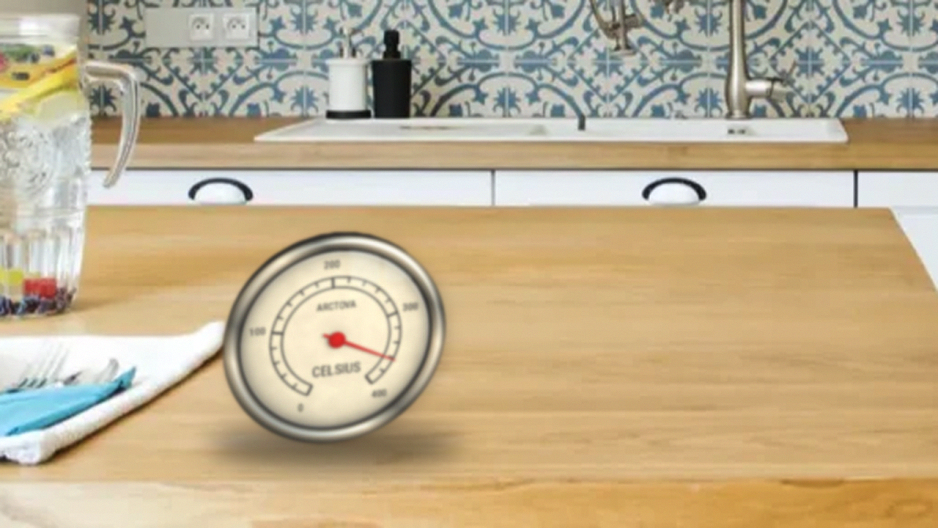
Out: 360 °C
